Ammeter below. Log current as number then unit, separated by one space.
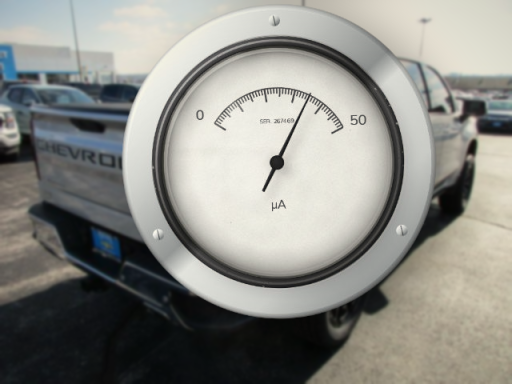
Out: 35 µA
